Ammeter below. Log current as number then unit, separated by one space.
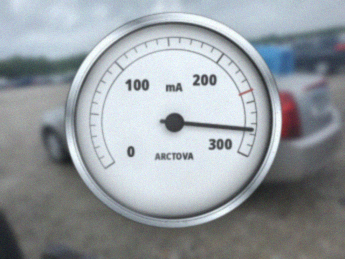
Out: 275 mA
